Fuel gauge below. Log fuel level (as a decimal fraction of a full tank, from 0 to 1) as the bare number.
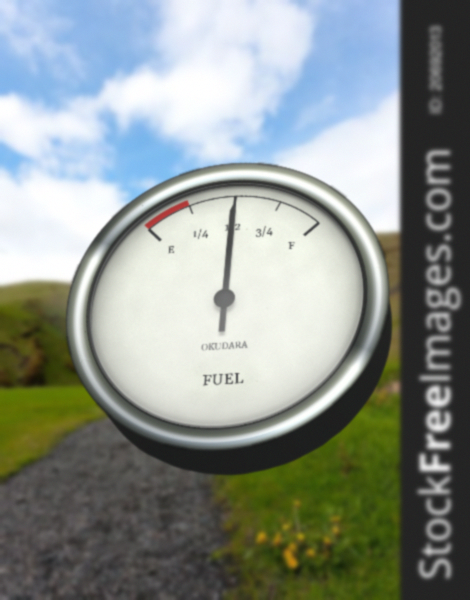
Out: 0.5
